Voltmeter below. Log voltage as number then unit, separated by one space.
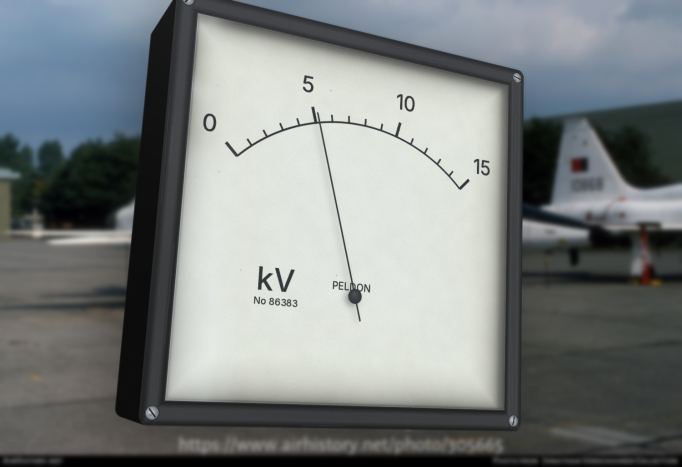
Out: 5 kV
